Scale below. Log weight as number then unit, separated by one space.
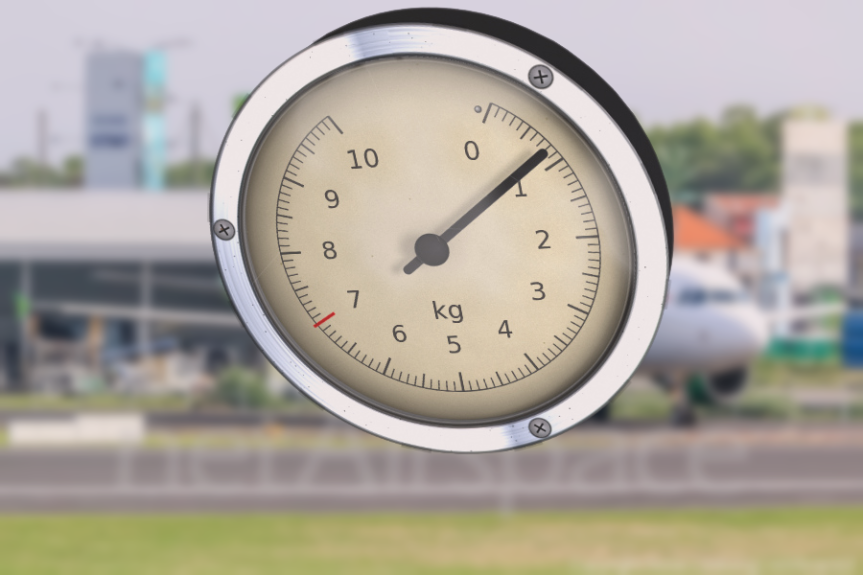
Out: 0.8 kg
